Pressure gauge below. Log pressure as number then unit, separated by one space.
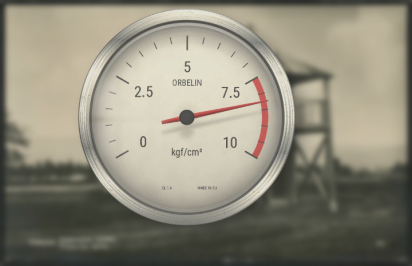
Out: 8.25 kg/cm²
